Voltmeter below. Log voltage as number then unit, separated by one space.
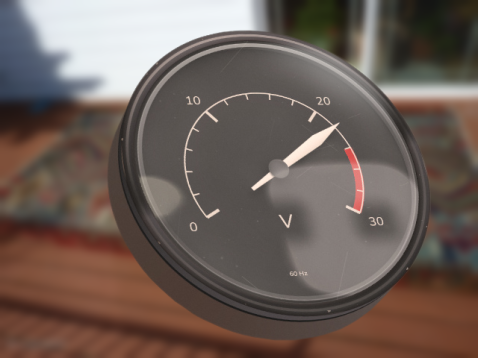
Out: 22 V
